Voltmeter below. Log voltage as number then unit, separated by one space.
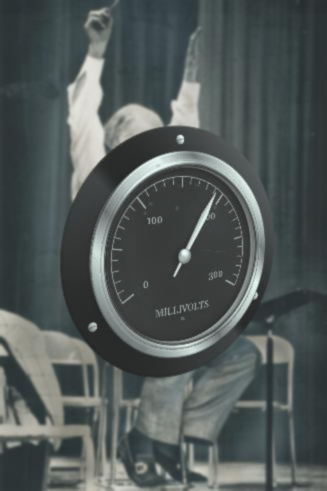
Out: 190 mV
